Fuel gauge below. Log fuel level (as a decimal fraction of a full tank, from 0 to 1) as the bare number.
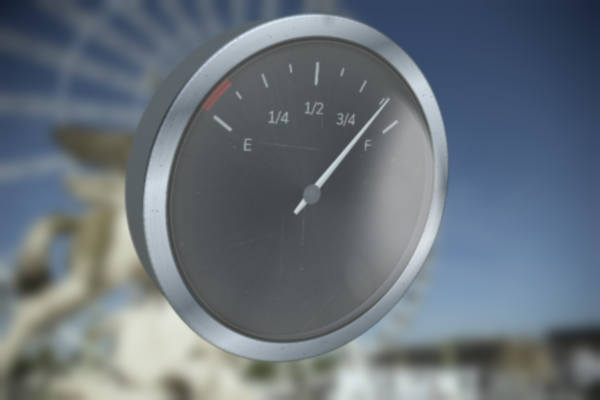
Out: 0.875
